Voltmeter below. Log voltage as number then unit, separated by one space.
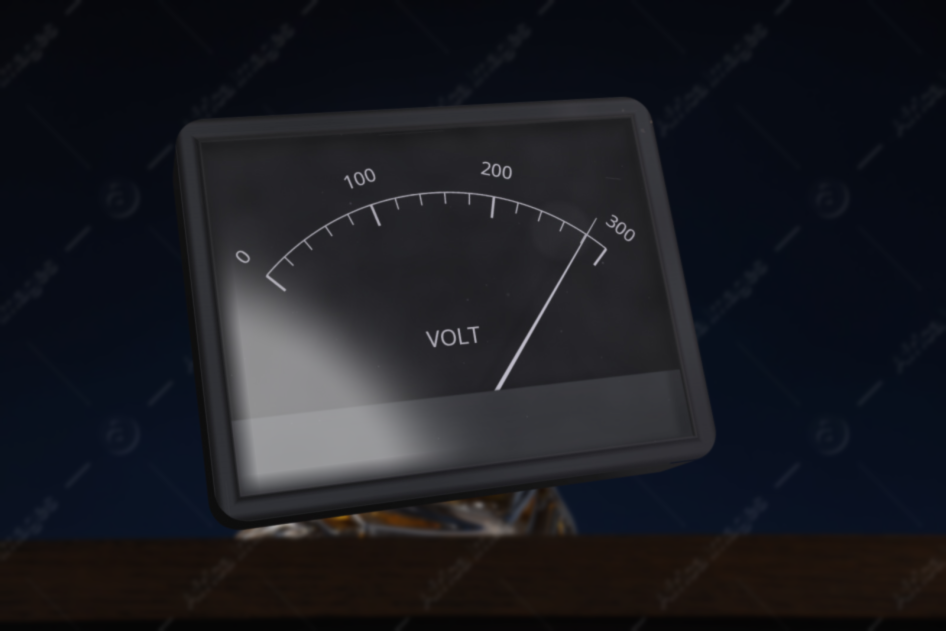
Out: 280 V
